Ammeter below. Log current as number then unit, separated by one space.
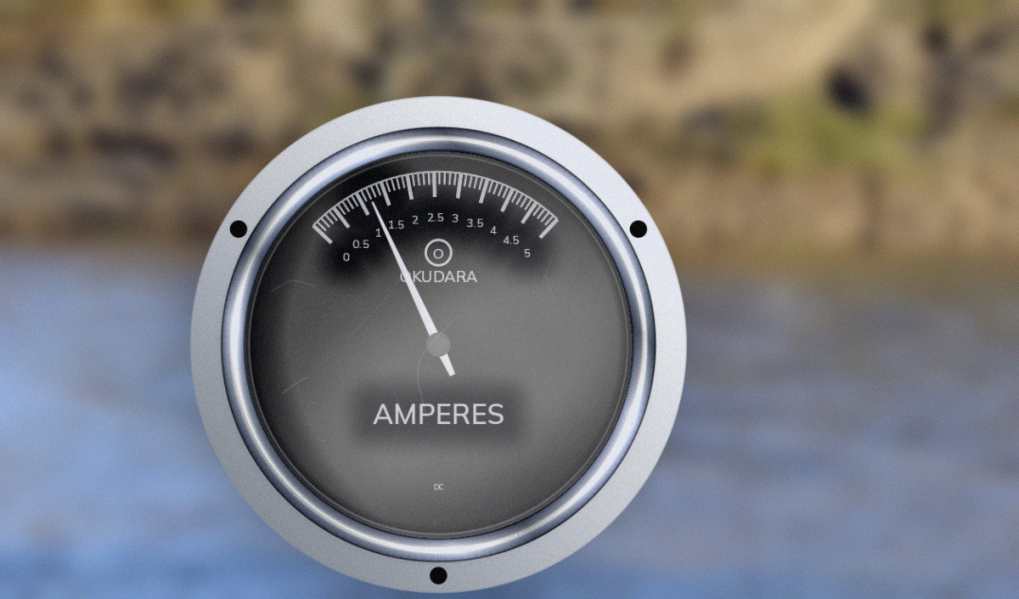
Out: 1.2 A
